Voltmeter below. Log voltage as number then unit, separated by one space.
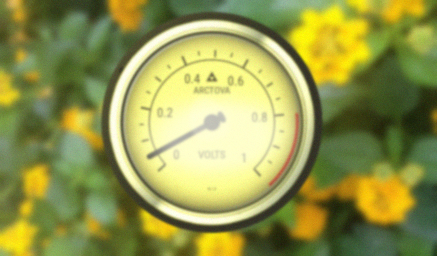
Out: 0.05 V
